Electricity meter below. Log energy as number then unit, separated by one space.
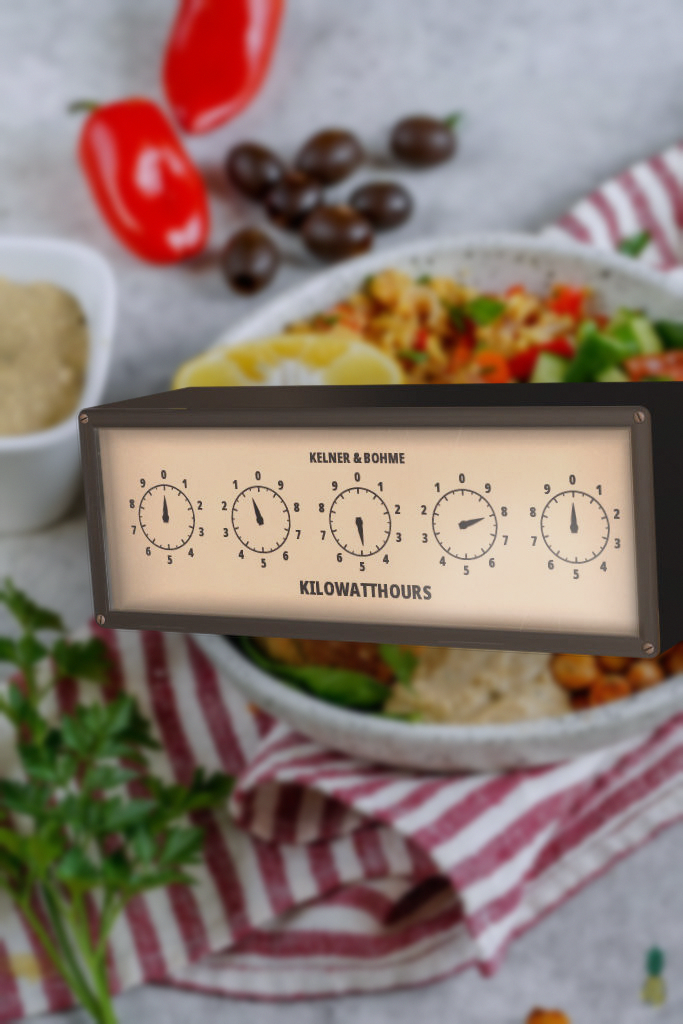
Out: 480 kWh
